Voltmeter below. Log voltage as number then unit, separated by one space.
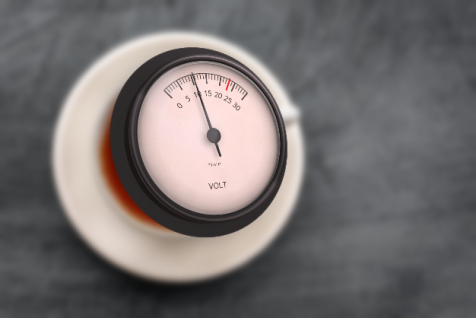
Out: 10 V
